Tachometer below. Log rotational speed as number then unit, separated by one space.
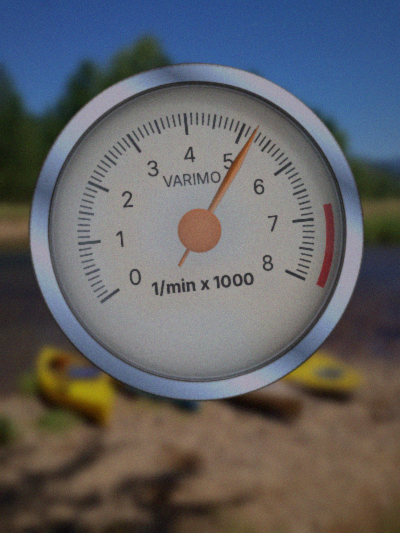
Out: 5200 rpm
